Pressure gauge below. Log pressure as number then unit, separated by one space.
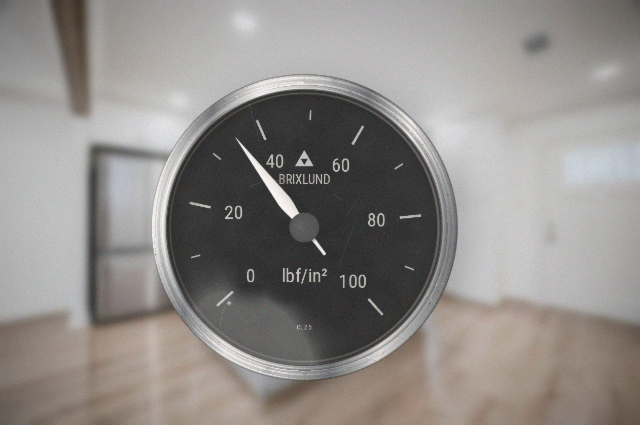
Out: 35 psi
